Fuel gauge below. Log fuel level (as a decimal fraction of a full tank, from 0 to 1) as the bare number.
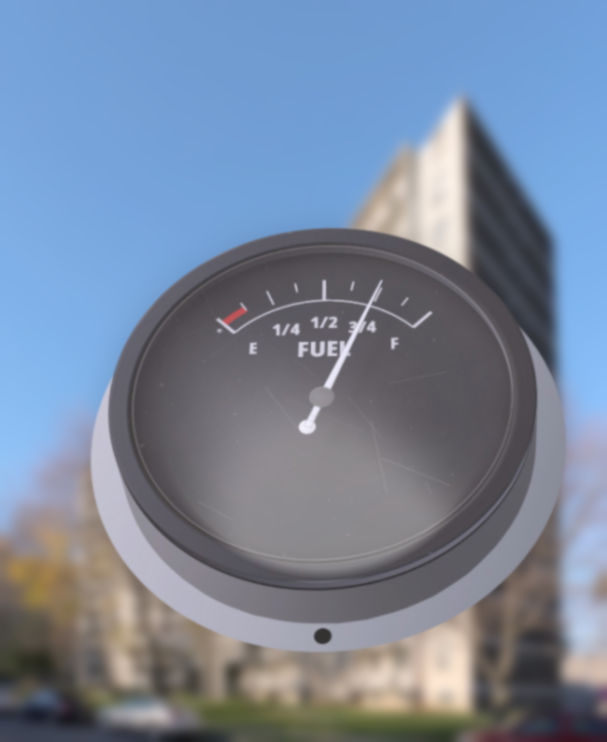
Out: 0.75
